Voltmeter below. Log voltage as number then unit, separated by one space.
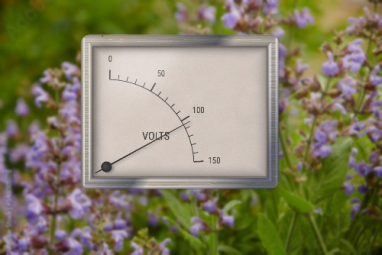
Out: 105 V
